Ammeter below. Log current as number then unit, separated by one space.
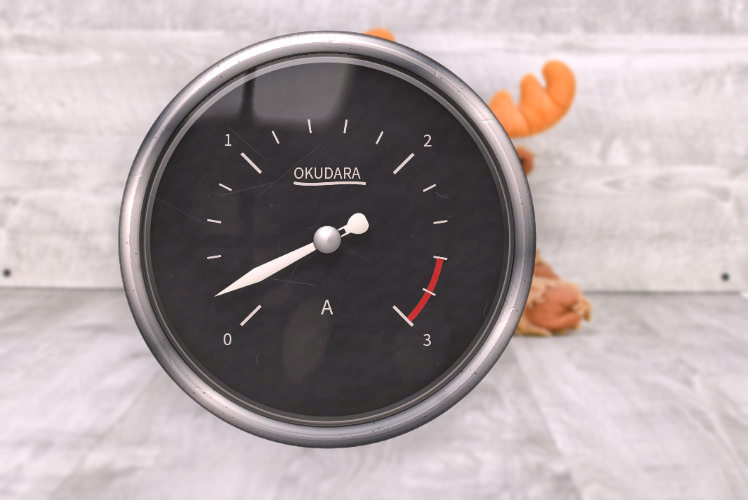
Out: 0.2 A
